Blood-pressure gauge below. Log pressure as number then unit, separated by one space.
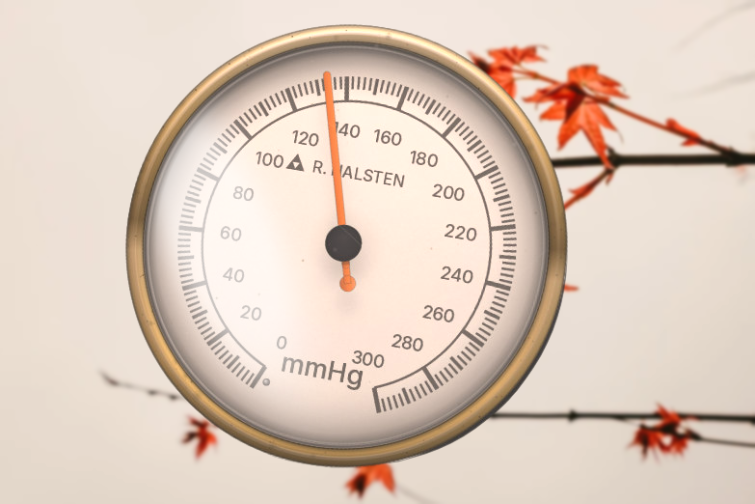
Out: 134 mmHg
